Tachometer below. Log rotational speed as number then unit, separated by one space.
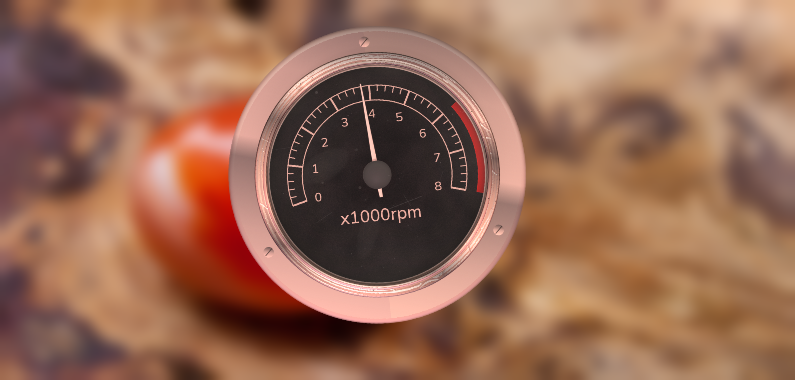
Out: 3800 rpm
